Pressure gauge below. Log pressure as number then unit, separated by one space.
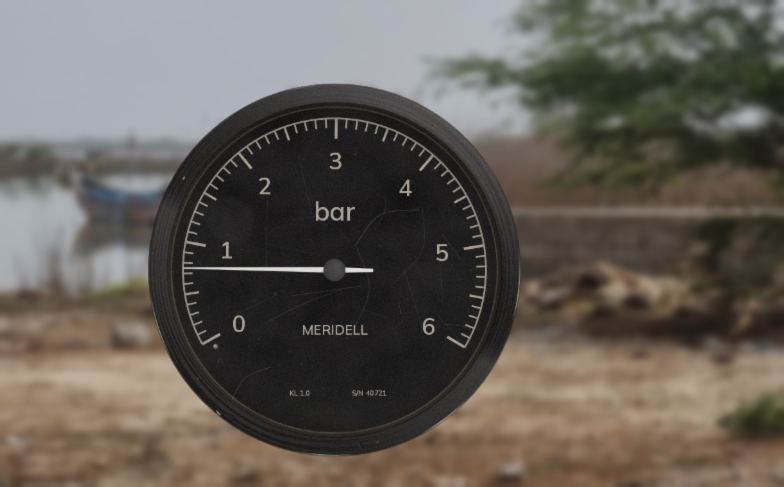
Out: 0.75 bar
